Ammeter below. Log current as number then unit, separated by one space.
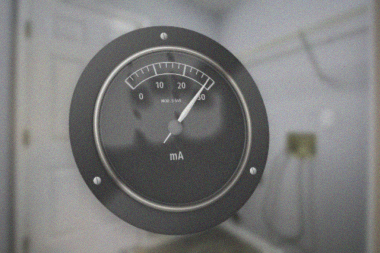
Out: 28 mA
